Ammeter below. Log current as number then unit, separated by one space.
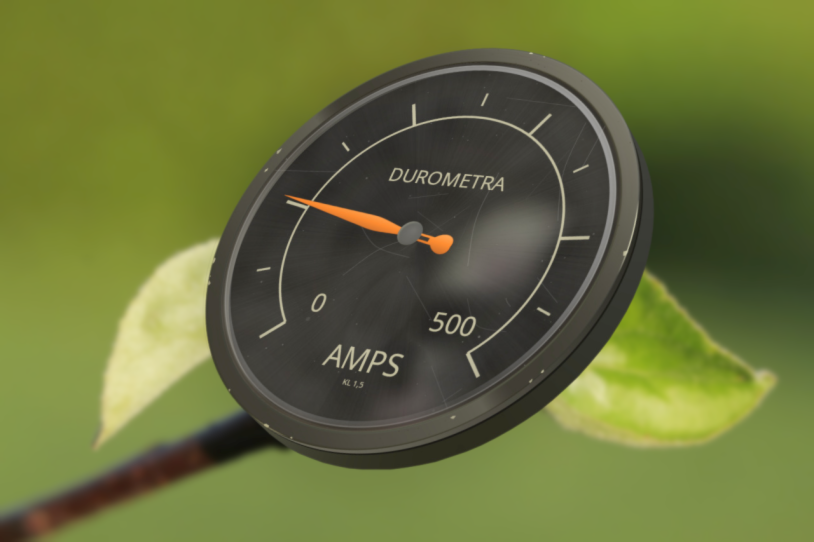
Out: 100 A
